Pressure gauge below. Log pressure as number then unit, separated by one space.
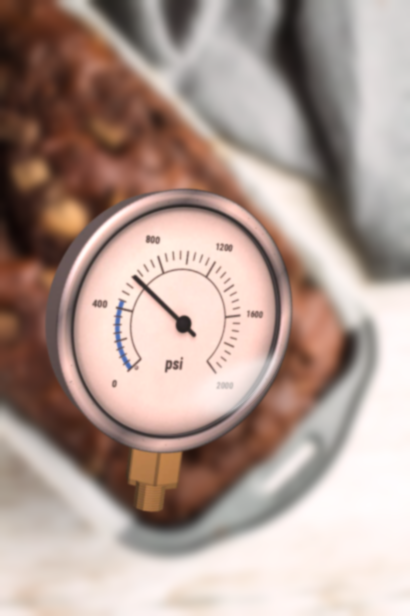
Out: 600 psi
